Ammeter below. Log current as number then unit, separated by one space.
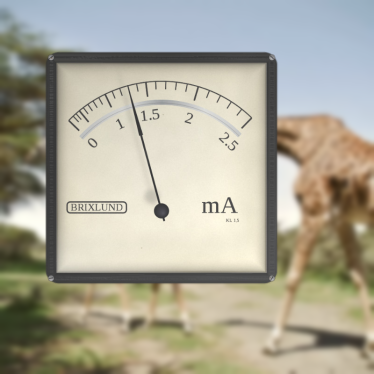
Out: 1.3 mA
